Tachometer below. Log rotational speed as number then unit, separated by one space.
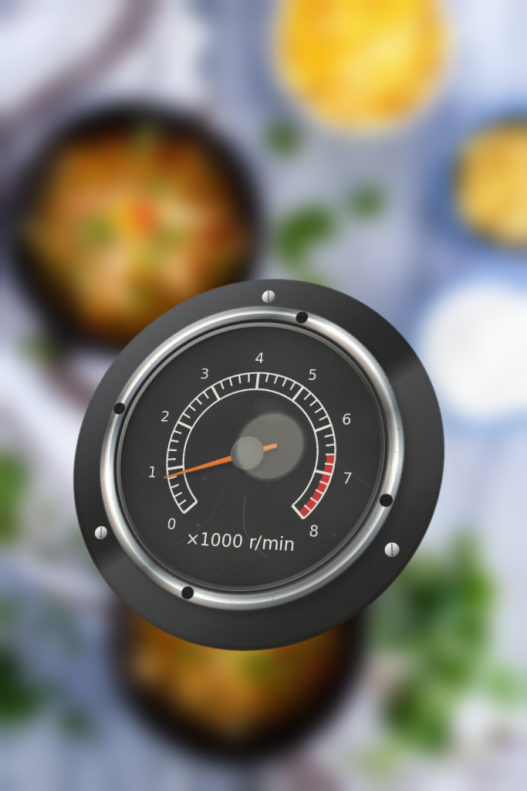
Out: 800 rpm
